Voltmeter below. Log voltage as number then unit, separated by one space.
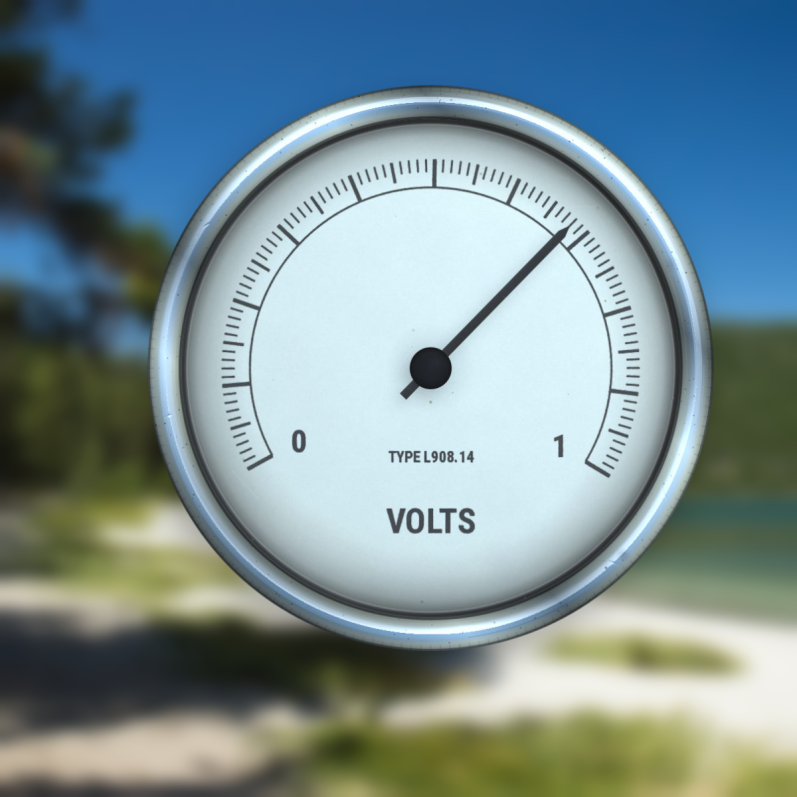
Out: 0.68 V
